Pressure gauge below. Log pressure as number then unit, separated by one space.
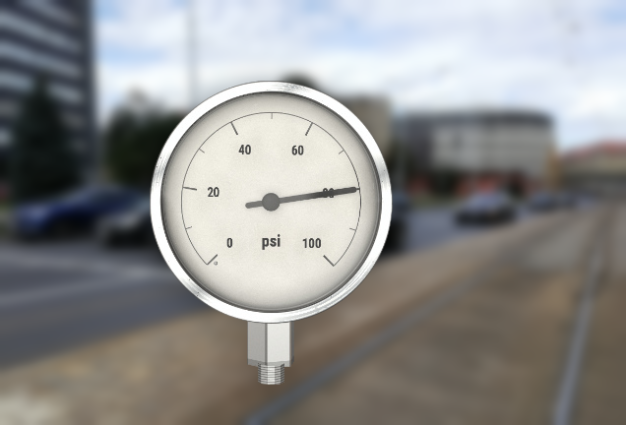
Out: 80 psi
